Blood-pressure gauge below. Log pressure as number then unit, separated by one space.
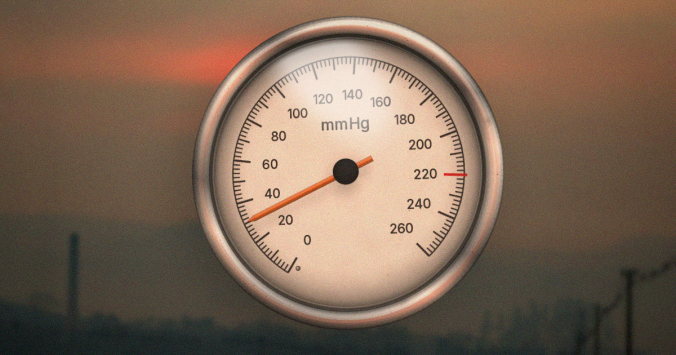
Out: 30 mmHg
